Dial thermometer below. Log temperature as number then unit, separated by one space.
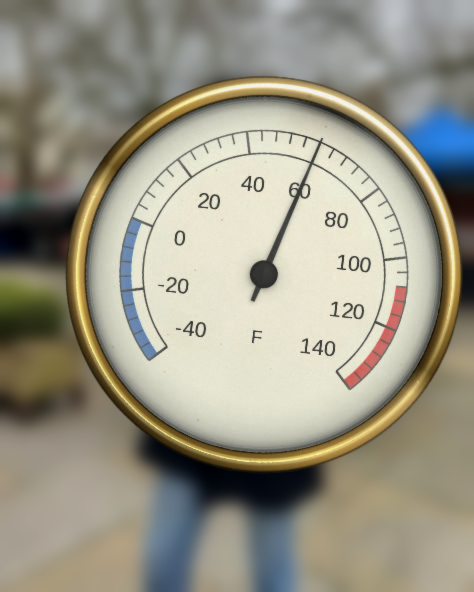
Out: 60 °F
